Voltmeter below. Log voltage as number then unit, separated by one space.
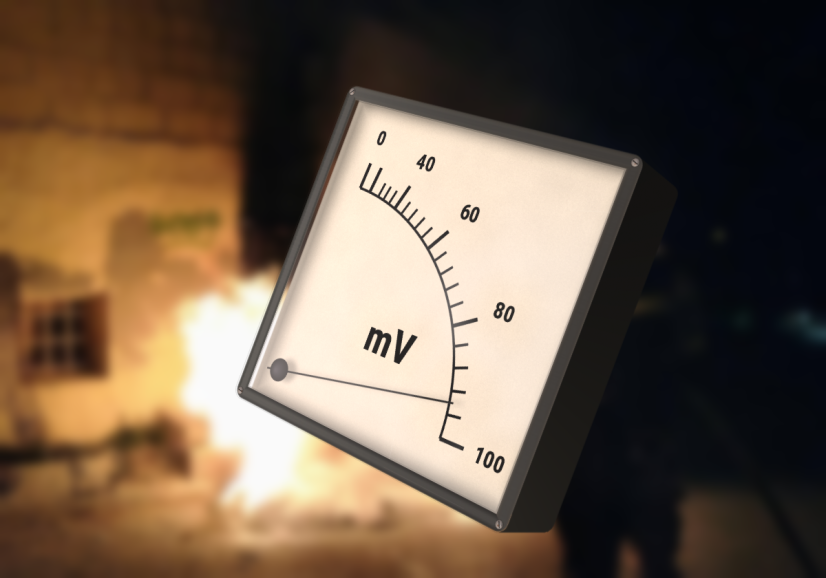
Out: 94 mV
